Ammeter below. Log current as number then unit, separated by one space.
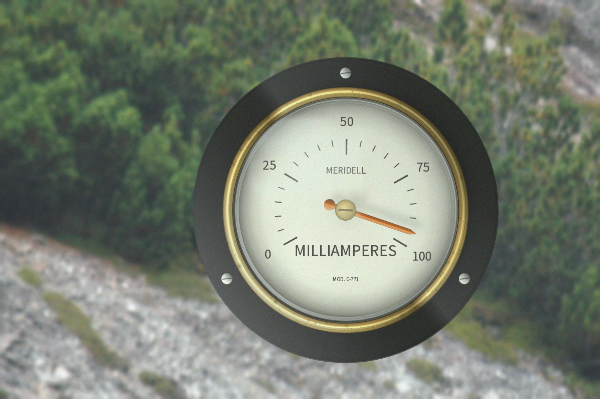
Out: 95 mA
